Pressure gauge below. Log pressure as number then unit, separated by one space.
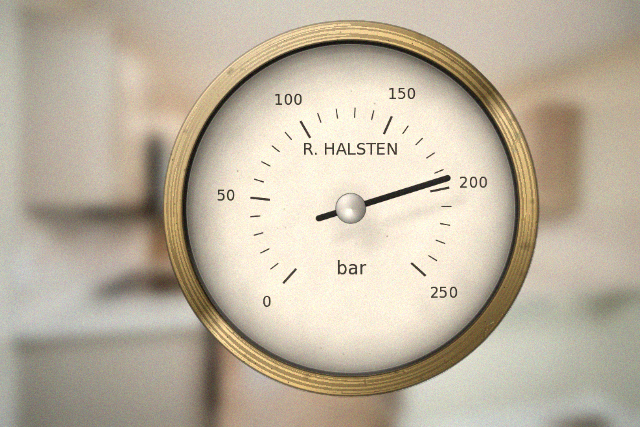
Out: 195 bar
